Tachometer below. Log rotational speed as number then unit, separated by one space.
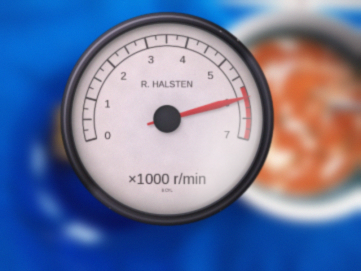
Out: 6000 rpm
